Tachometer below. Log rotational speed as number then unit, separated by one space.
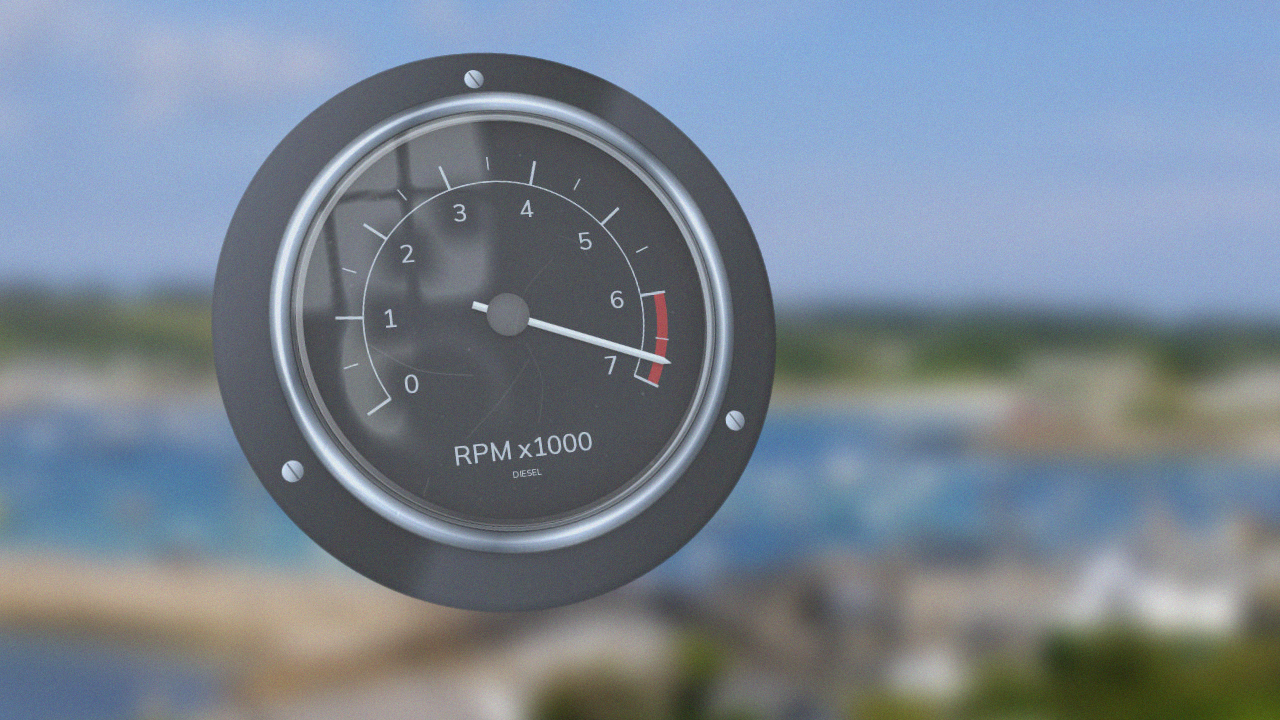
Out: 6750 rpm
